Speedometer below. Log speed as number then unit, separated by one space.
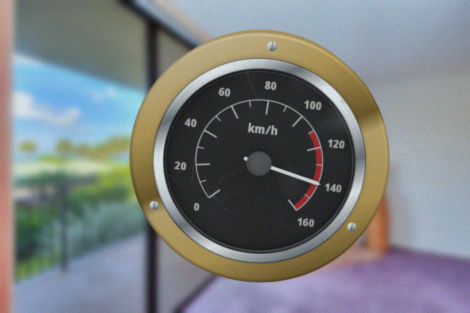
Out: 140 km/h
